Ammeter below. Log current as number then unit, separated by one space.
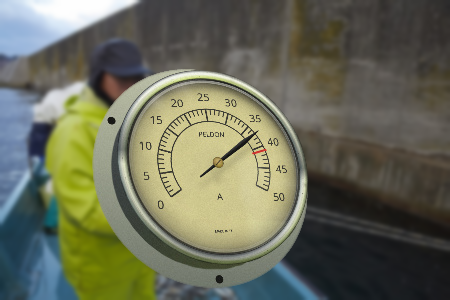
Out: 37 A
